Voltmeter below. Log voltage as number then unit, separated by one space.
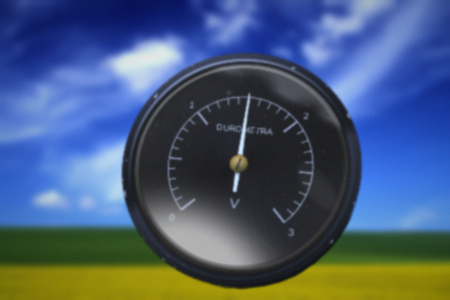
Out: 1.5 V
